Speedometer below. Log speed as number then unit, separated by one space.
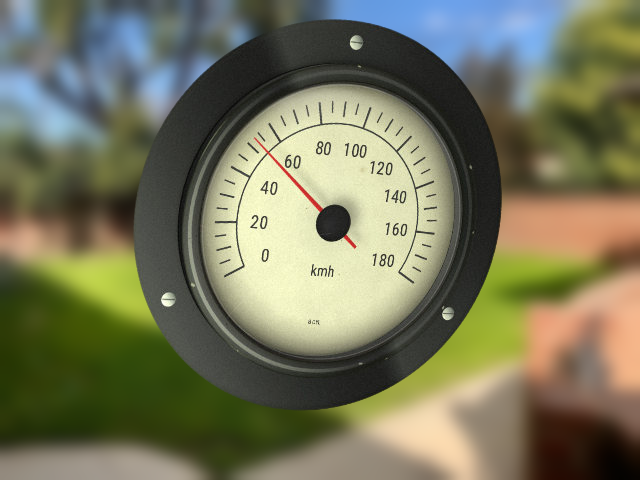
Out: 52.5 km/h
